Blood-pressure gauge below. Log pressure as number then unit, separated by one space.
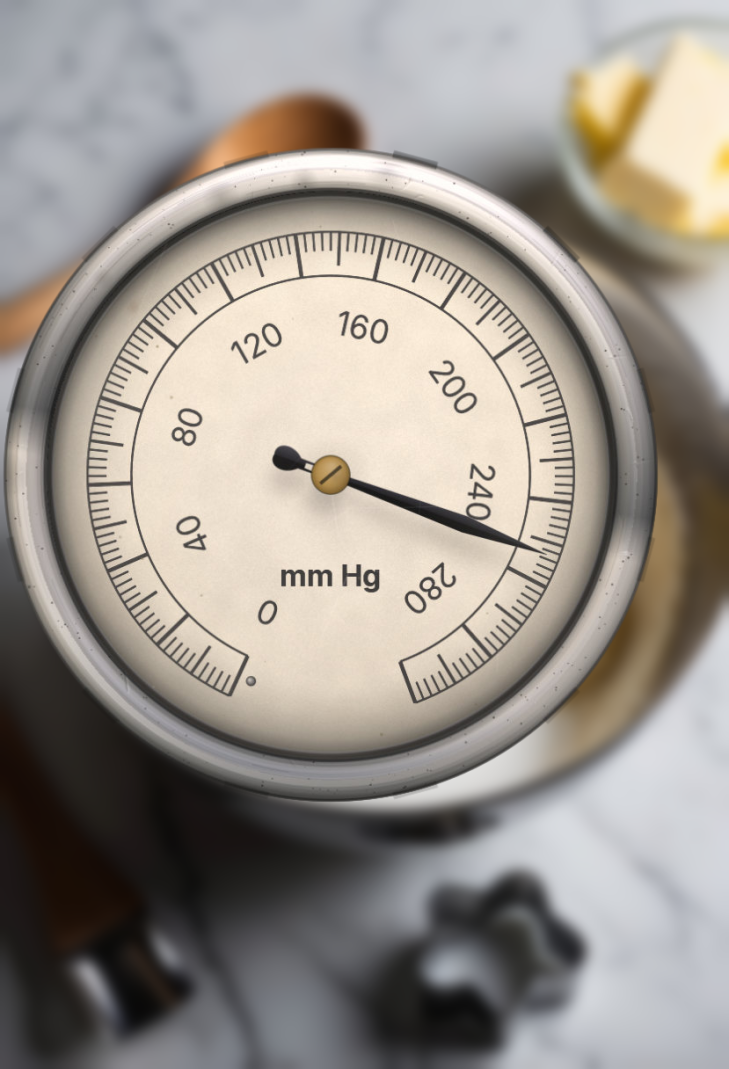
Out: 253 mmHg
